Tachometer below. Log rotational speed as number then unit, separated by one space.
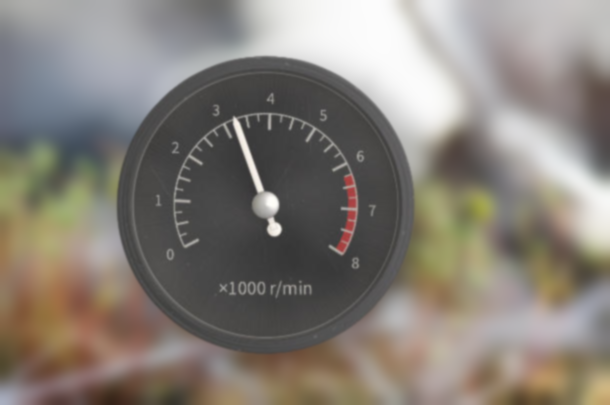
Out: 3250 rpm
